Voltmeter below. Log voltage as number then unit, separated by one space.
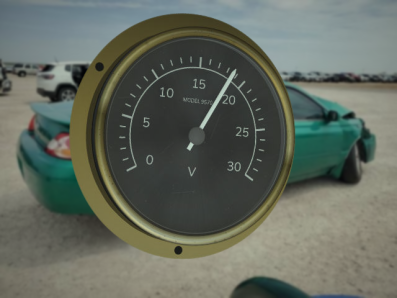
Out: 18.5 V
